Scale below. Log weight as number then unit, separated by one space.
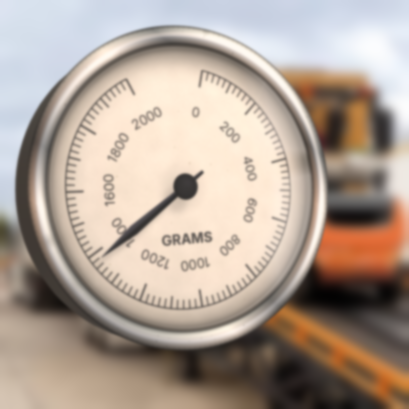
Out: 1380 g
